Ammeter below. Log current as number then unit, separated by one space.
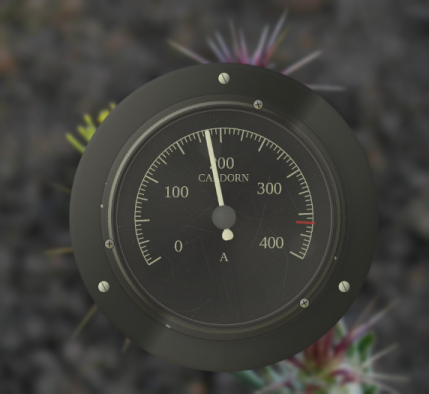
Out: 185 A
